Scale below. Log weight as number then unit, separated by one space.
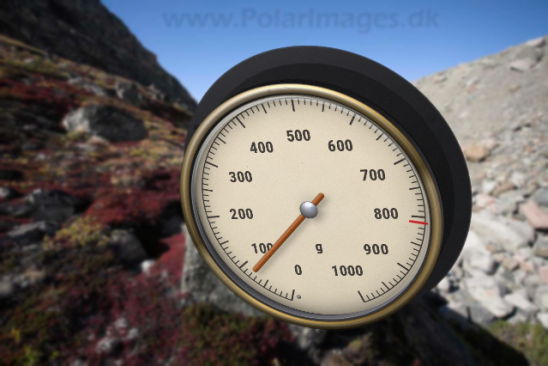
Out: 80 g
